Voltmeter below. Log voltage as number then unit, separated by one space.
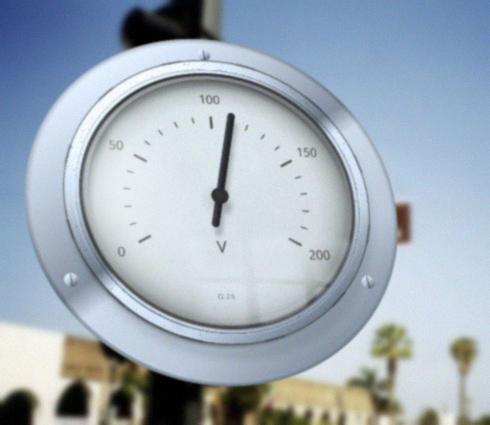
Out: 110 V
